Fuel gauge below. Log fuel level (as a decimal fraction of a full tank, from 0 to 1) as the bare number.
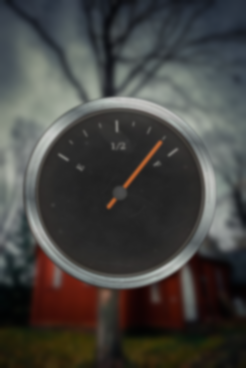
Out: 0.875
